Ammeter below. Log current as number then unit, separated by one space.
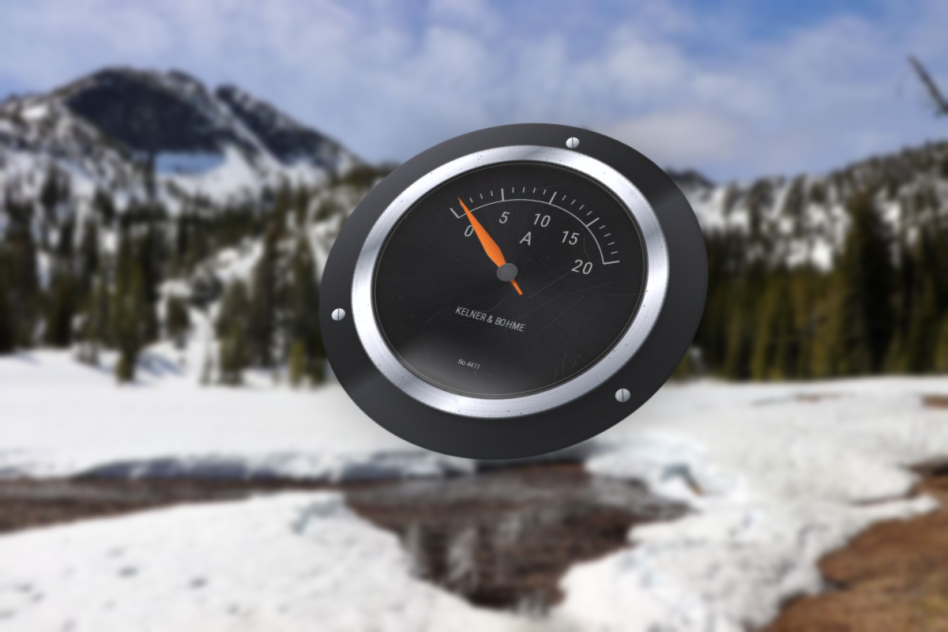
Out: 1 A
